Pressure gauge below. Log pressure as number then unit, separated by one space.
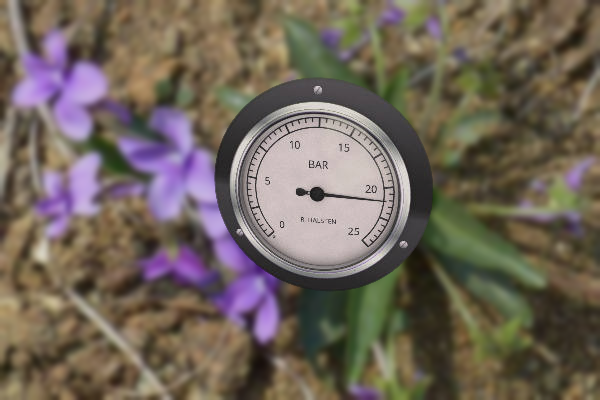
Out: 21 bar
